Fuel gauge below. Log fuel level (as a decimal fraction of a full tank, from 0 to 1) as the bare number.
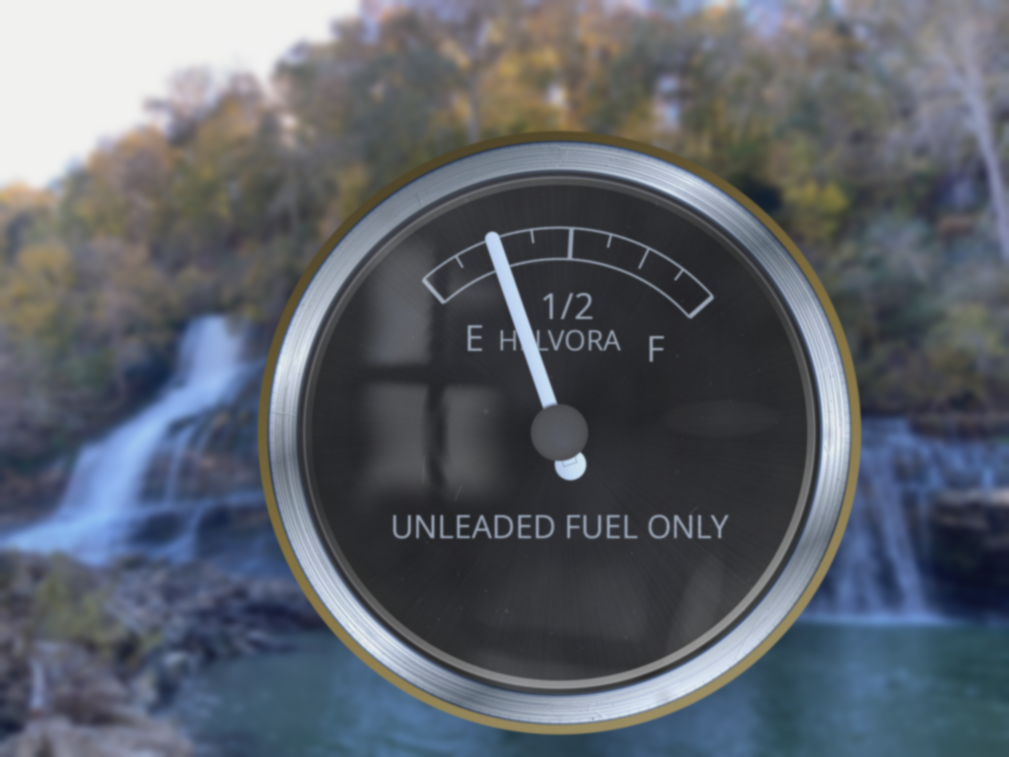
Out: 0.25
